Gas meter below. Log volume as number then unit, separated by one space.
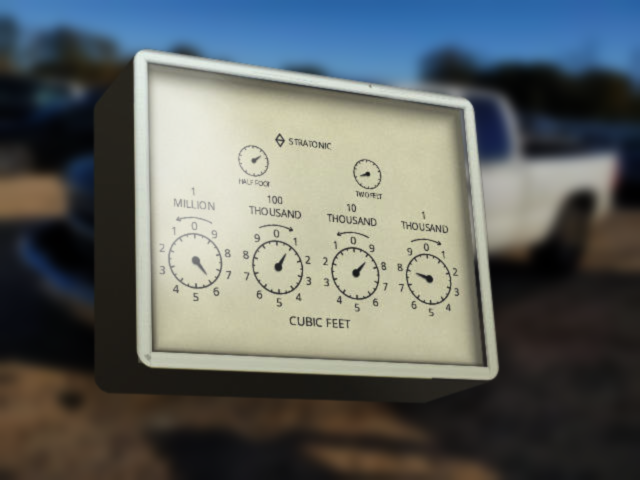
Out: 608800 ft³
